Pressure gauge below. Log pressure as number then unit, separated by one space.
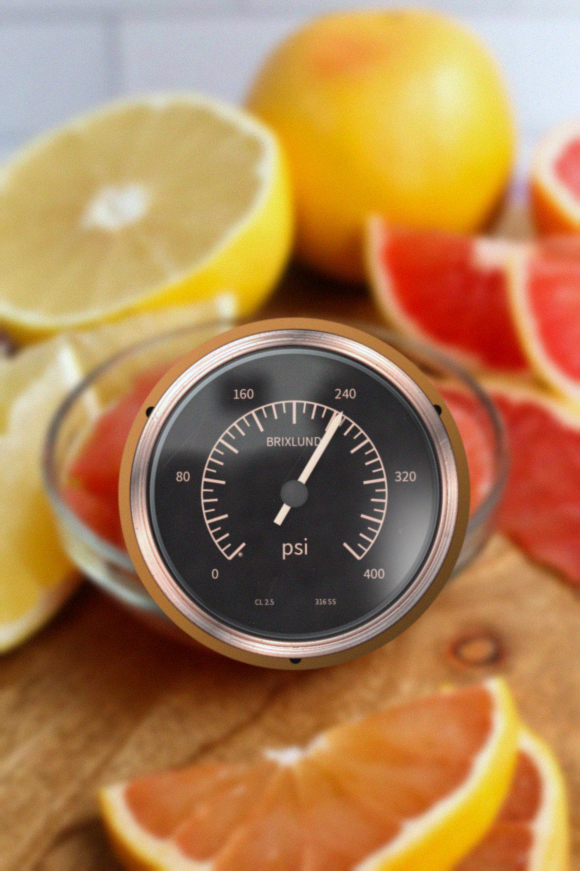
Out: 245 psi
